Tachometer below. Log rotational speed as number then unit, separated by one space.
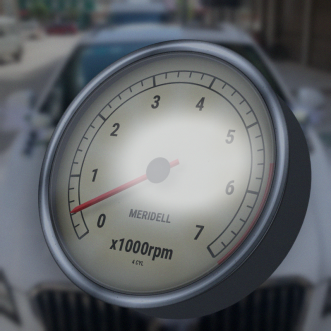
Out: 400 rpm
